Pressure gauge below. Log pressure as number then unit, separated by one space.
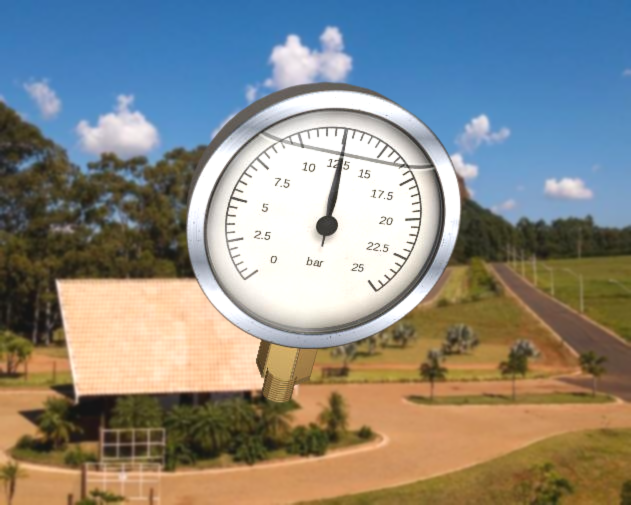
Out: 12.5 bar
